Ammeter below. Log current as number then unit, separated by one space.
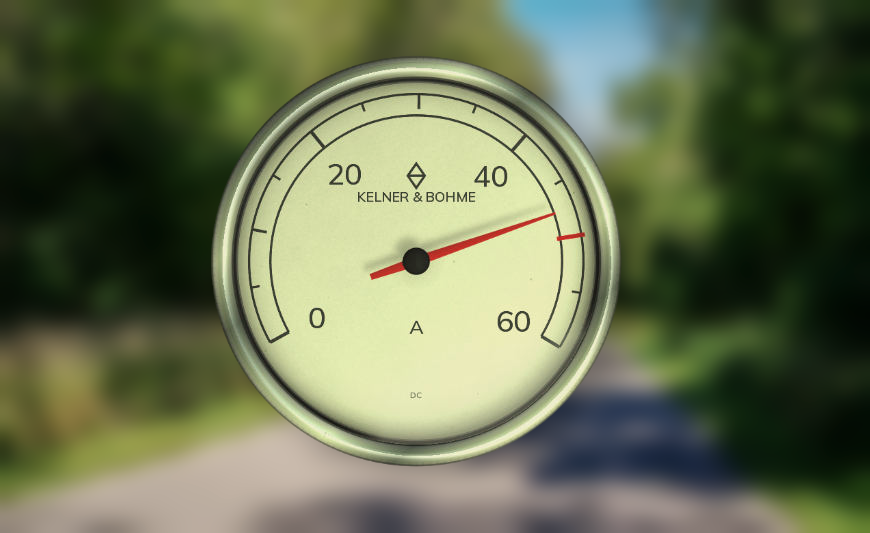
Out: 47.5 A
